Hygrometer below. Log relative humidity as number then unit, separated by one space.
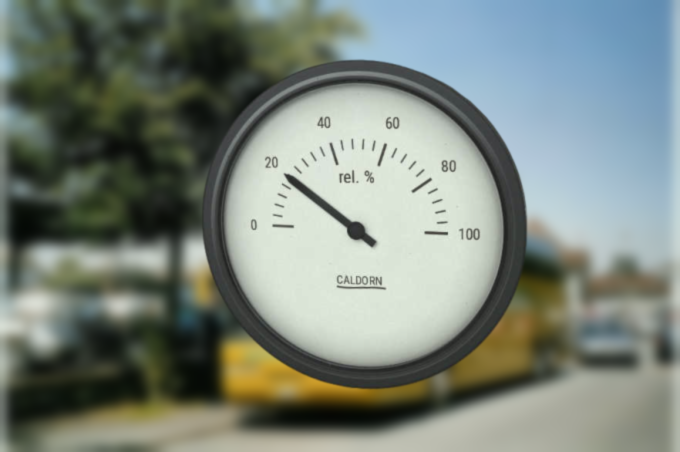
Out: 20 %
